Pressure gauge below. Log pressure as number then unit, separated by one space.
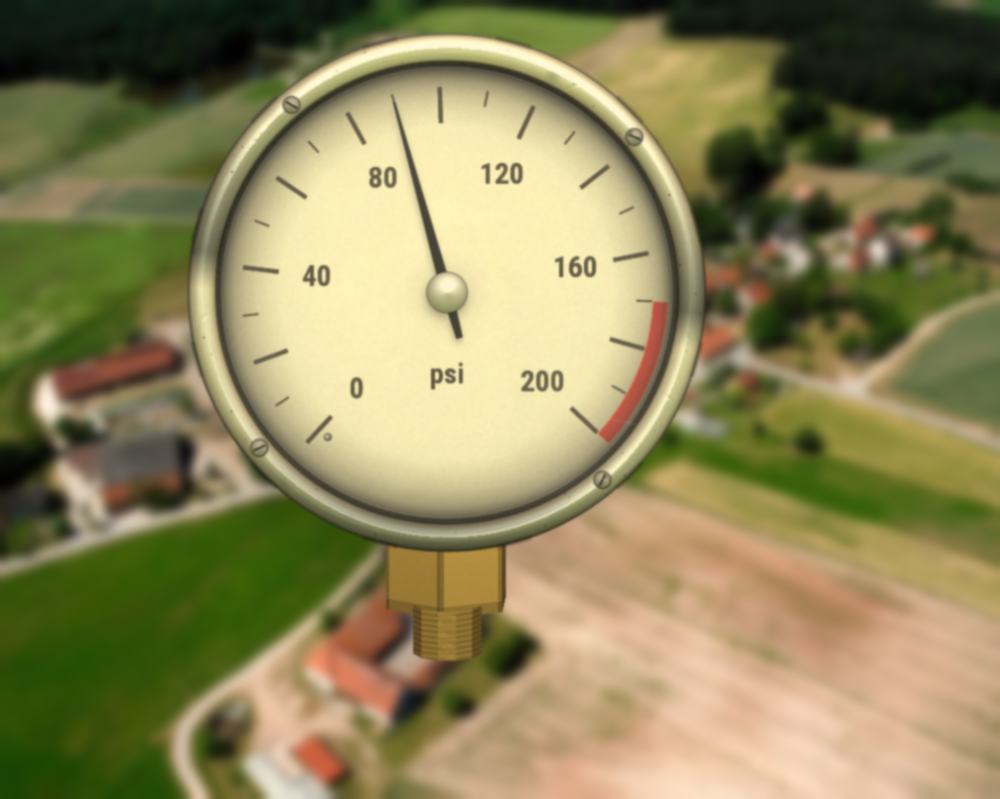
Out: 90 psi
